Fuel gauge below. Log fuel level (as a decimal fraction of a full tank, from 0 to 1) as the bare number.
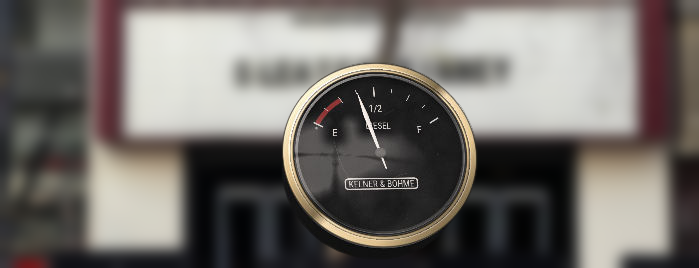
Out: 0.375
